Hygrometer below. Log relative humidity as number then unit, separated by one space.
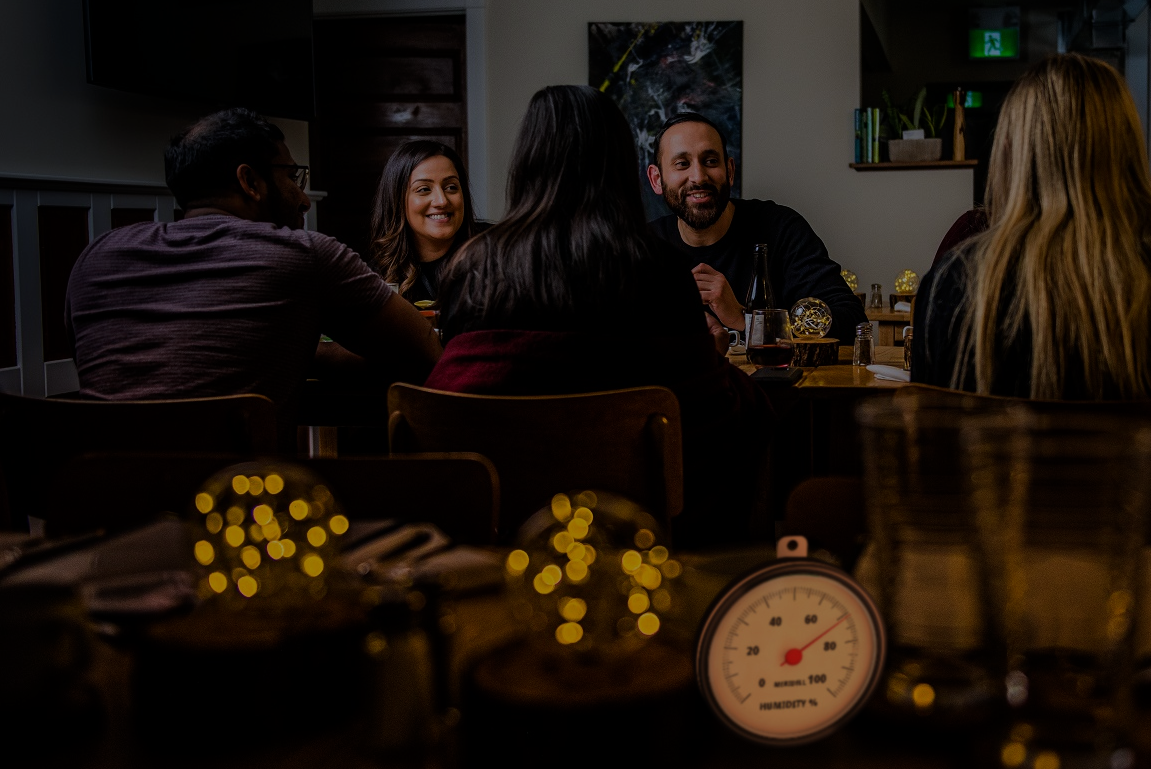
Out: 70 %
